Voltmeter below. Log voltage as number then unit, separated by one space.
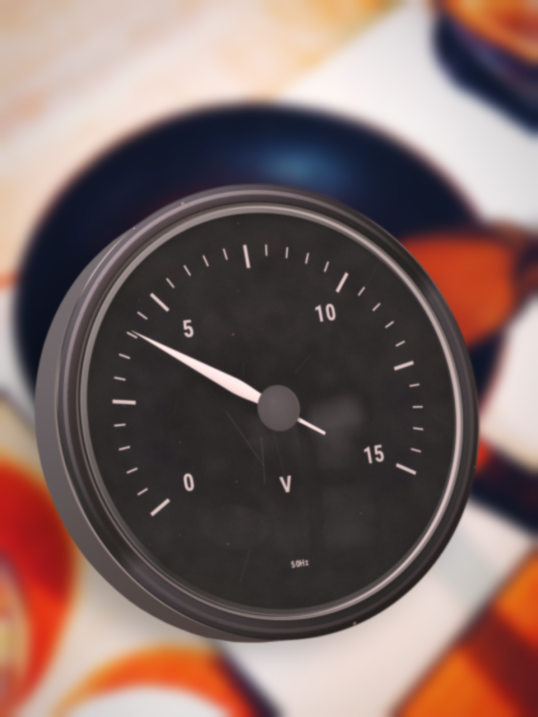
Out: 4 V
